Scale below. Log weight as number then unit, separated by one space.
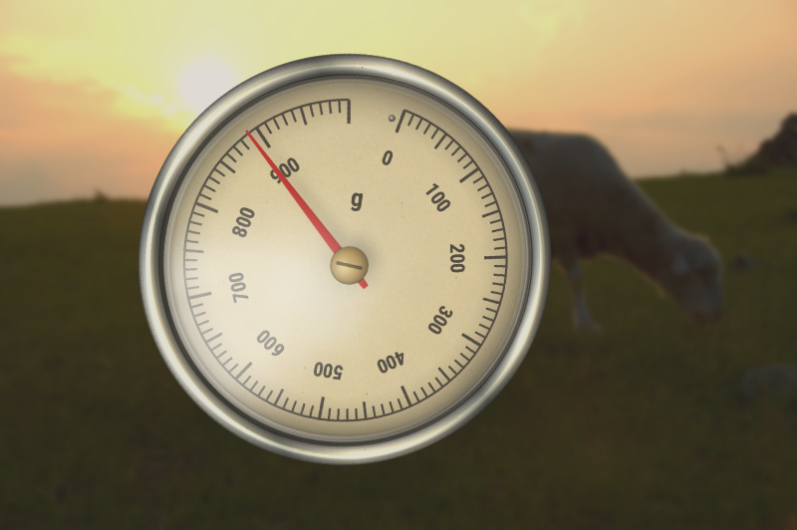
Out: 890 g
